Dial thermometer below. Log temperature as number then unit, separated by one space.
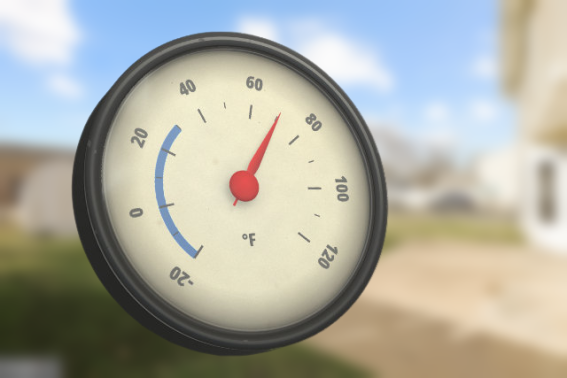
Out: 70 °F
